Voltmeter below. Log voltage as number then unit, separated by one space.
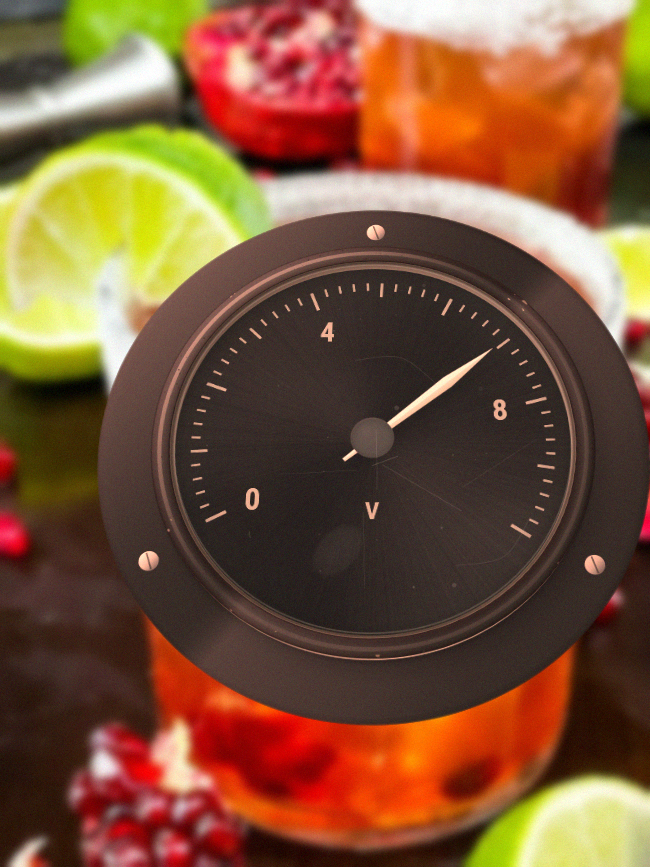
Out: 7 V
